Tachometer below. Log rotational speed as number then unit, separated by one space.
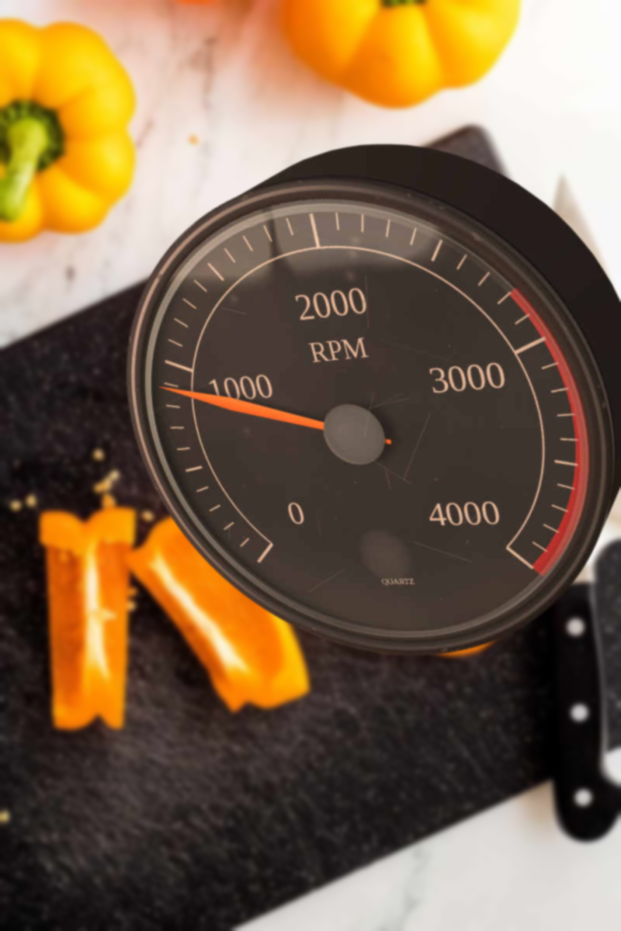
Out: 900 rpm
